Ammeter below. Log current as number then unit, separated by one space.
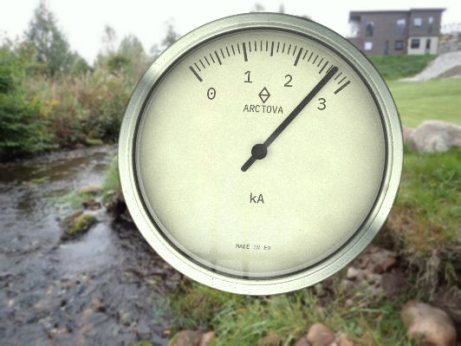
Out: 2.7 kA
